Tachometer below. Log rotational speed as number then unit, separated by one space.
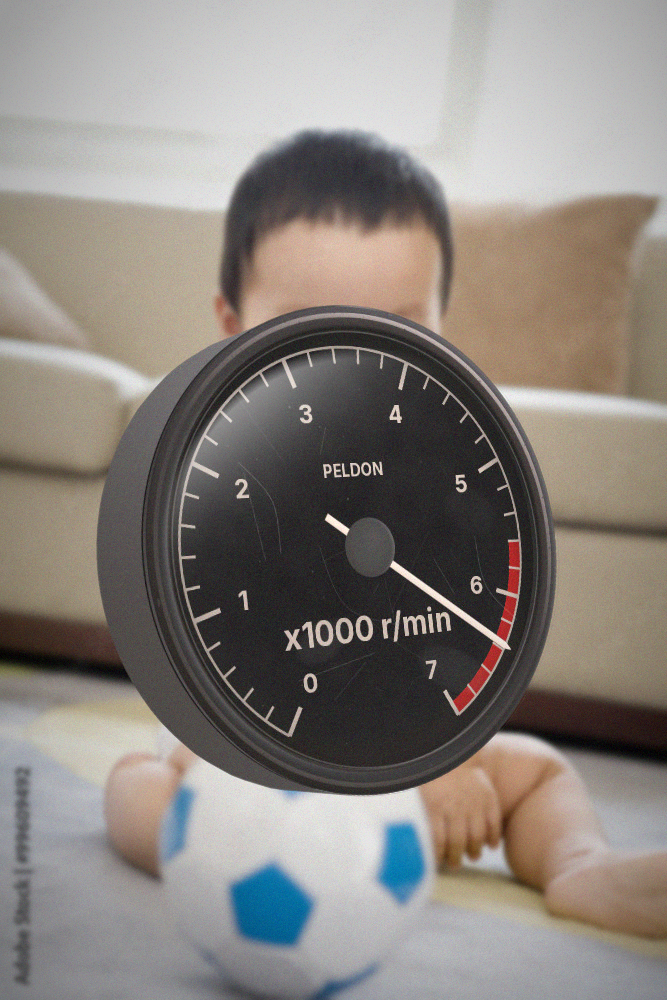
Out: 6400 rpm
